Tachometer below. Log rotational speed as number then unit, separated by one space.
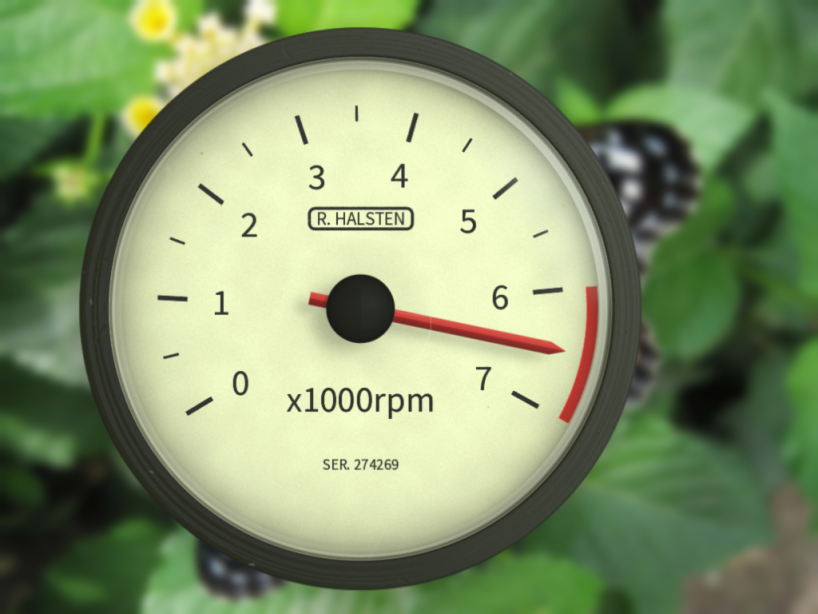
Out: 6500 rpm
